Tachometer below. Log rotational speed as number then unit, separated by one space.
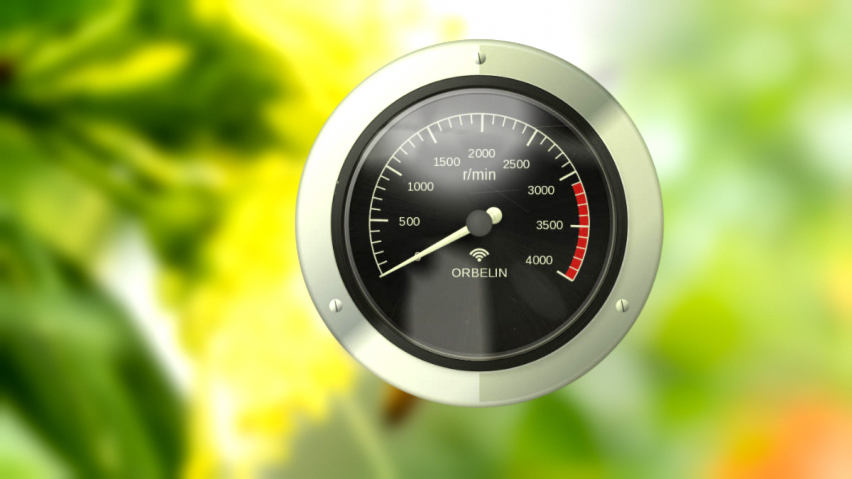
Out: 0 rpm
